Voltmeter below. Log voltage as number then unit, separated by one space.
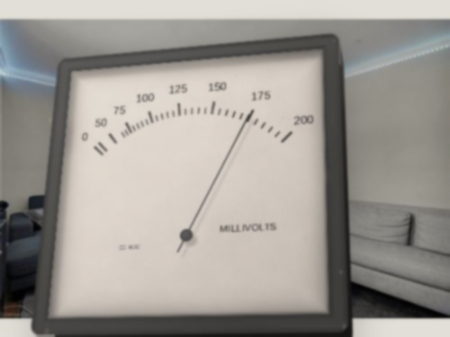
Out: 175 mV
